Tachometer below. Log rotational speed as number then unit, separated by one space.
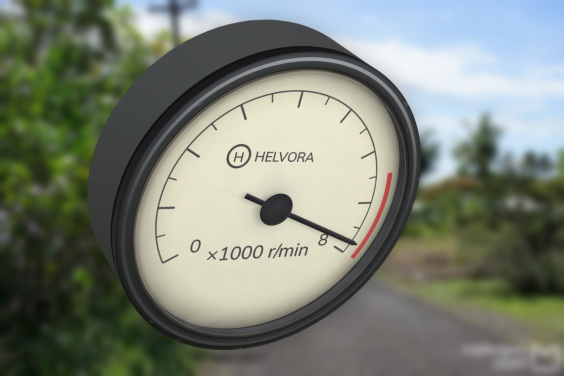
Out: 7750 rpm
